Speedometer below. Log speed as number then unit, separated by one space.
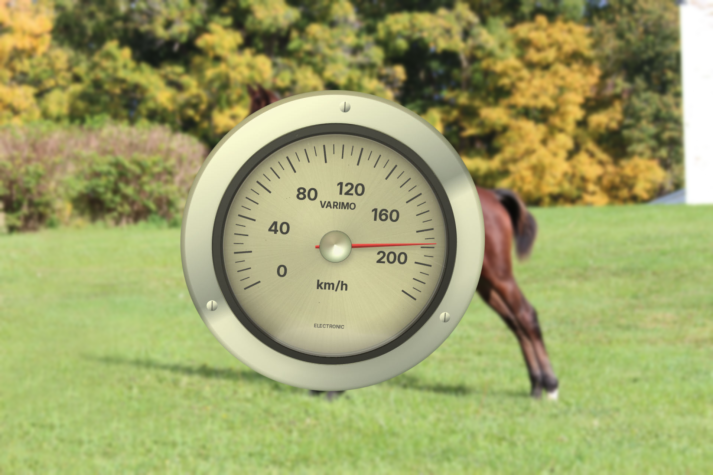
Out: 187.5 km/h
